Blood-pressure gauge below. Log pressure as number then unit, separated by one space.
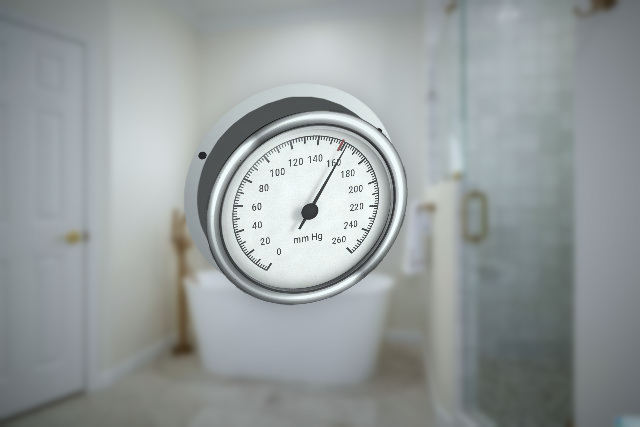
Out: 160 mmHg
